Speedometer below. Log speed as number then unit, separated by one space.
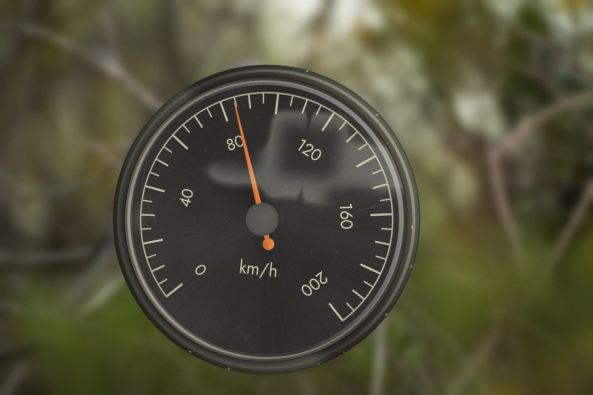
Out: 85 km/h
